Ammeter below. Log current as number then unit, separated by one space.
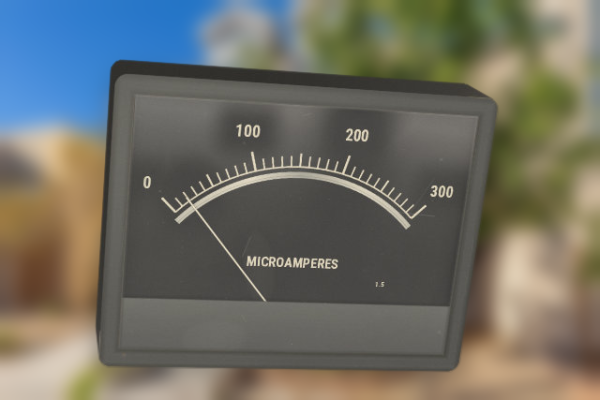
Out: 20 µA
